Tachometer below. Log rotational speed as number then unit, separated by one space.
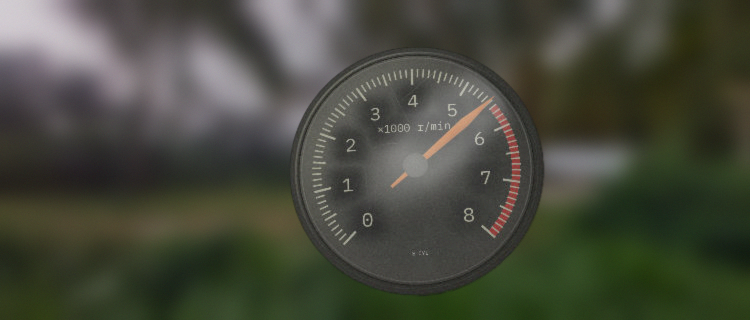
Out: 5500 rpm
